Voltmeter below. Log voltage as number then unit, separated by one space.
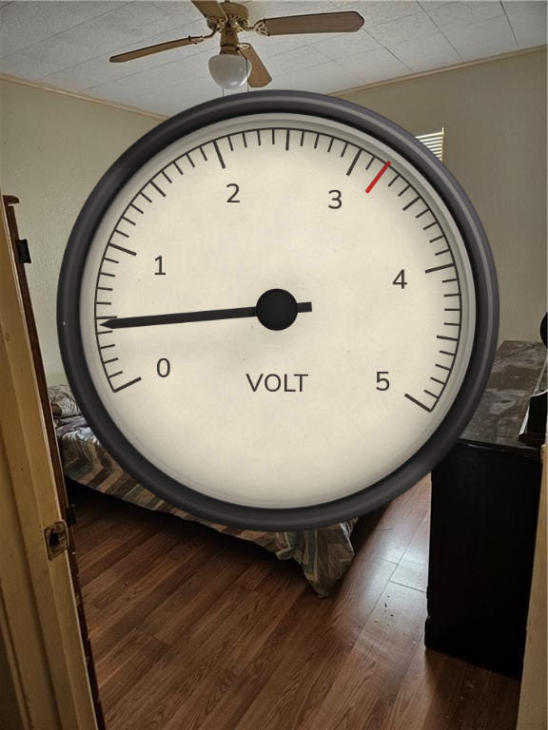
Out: 0.45 V
